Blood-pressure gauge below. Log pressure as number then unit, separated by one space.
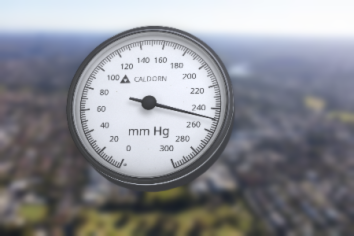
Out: 250 mmHg
